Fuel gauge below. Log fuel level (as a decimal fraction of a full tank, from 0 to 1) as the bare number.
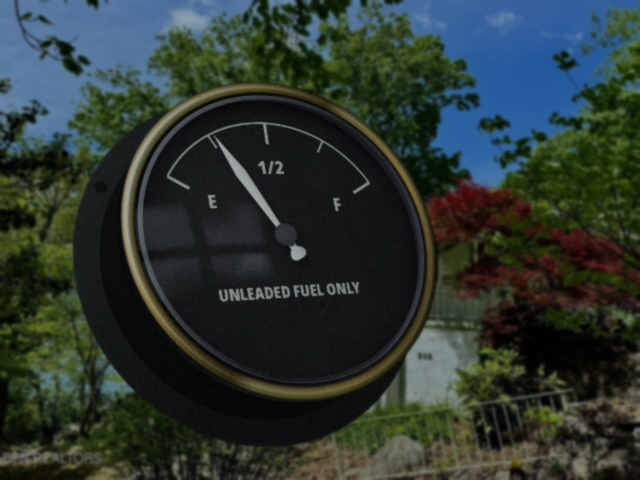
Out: 0.25
